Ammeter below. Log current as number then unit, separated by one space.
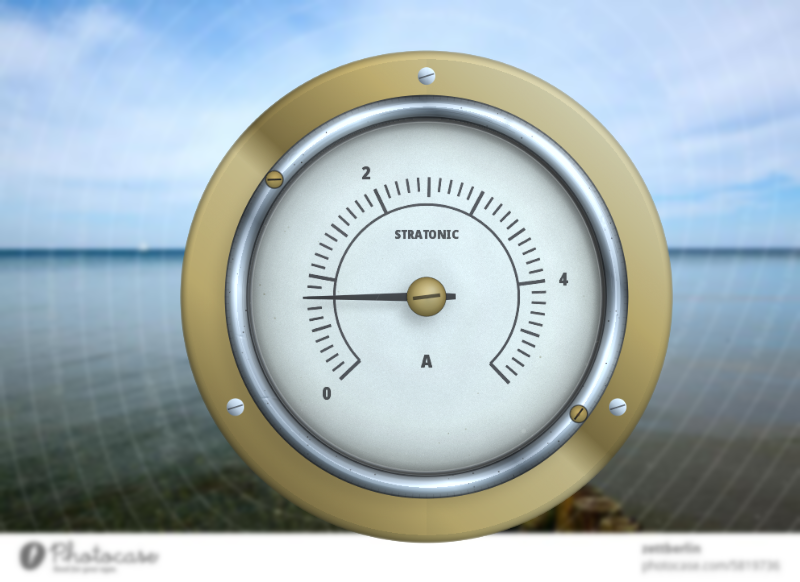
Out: 0.8 A
